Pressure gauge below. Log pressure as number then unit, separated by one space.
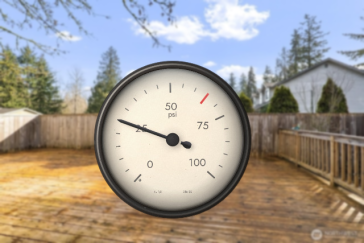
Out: 25 psi
